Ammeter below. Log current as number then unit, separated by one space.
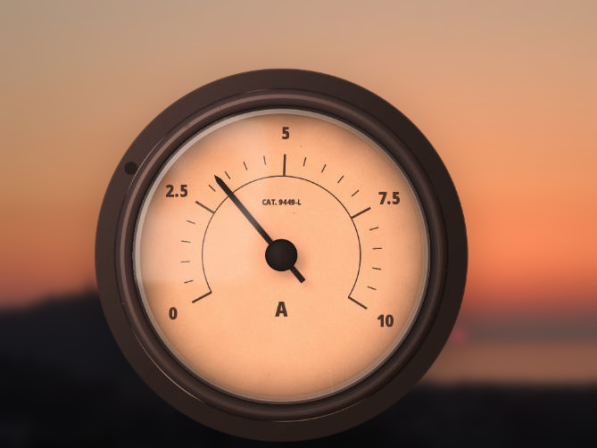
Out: 3.25 A
